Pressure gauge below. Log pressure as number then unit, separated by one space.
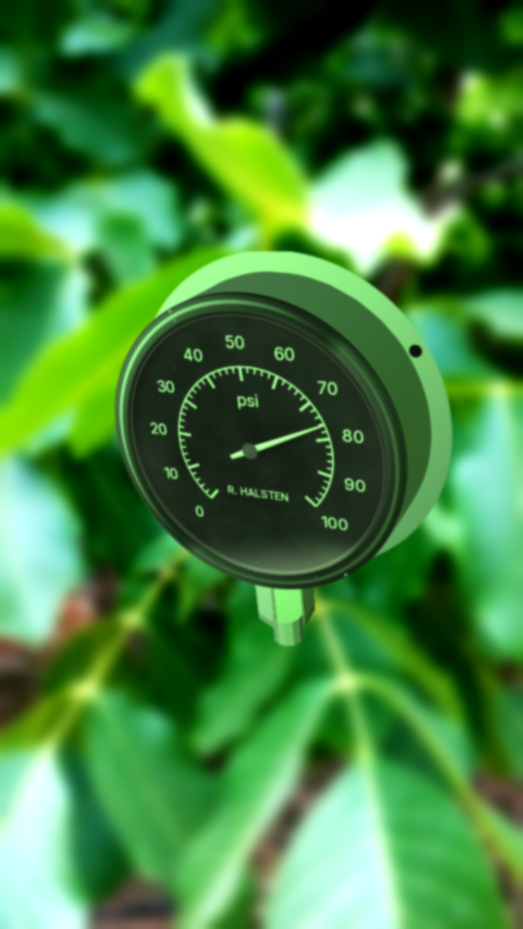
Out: 76 psi
